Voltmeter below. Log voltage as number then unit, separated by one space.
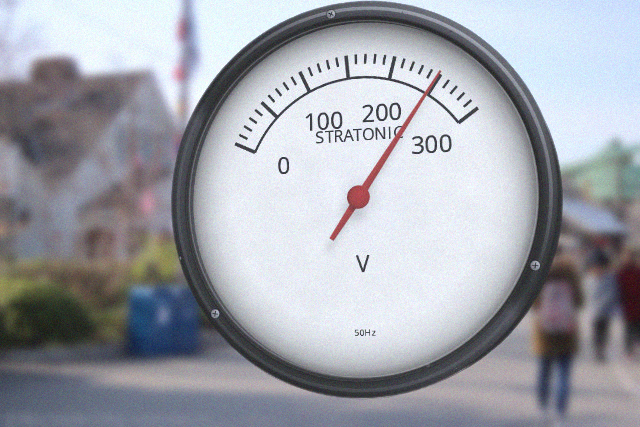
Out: 250 V
